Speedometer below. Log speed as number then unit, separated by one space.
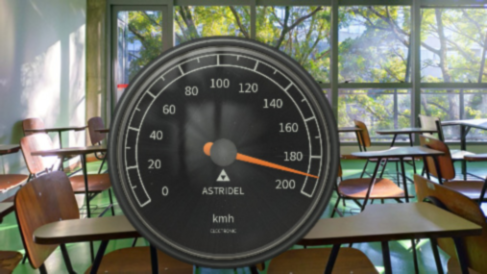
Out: 190 km/h
